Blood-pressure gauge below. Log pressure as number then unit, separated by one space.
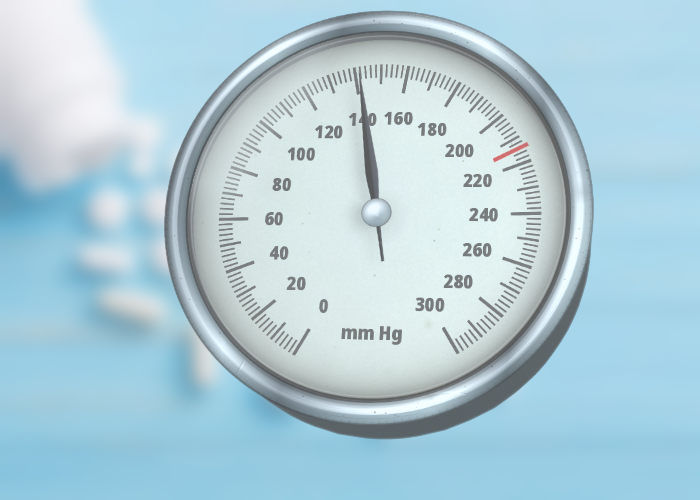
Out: 142 mmHg
